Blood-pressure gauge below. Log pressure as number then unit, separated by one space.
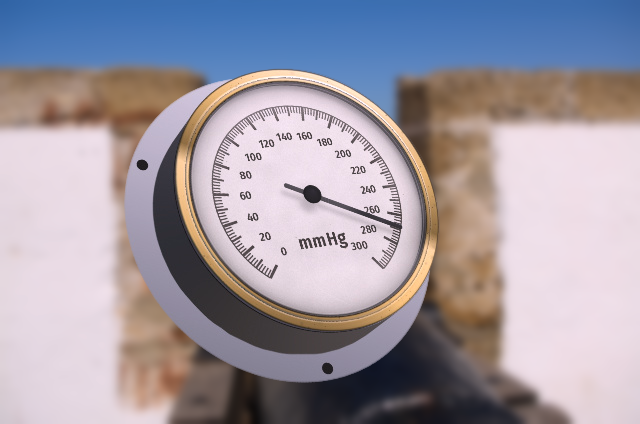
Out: 270 mmHg
